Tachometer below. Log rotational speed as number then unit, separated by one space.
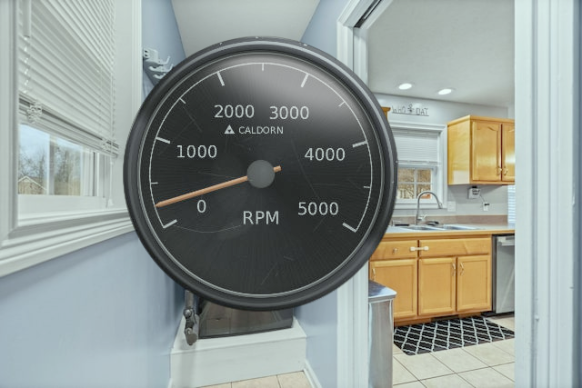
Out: 250 rpm
